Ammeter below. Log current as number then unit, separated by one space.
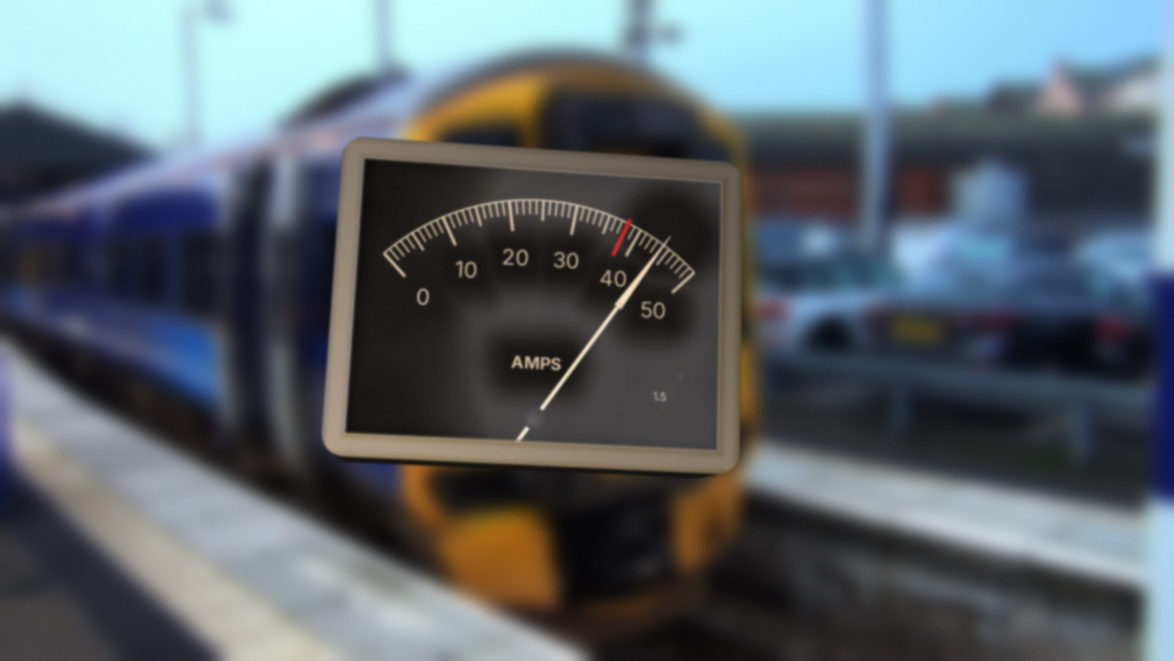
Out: 44 A
